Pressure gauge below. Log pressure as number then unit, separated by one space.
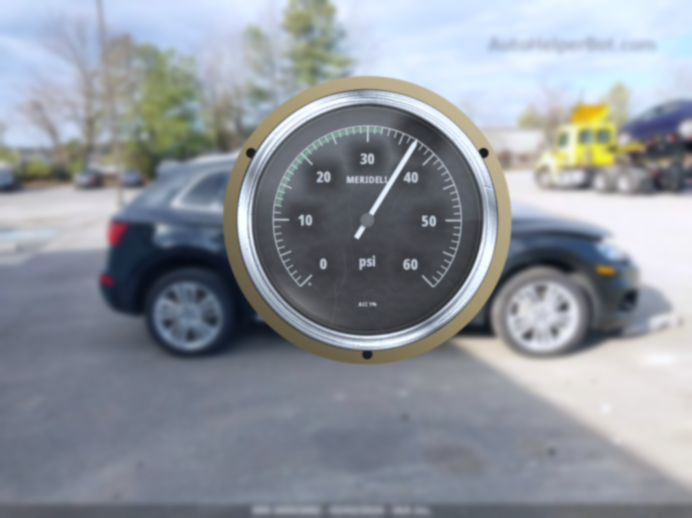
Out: 37 psi
